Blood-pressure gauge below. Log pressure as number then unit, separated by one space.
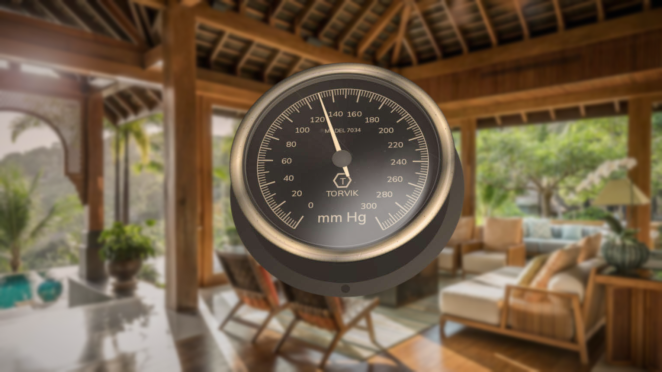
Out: 130 mmHg
